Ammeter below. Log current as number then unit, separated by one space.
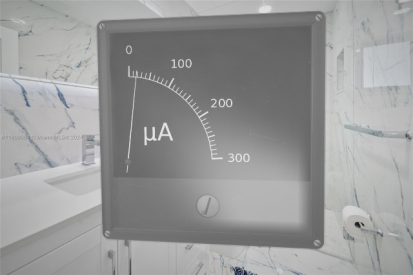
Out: 20 µA
